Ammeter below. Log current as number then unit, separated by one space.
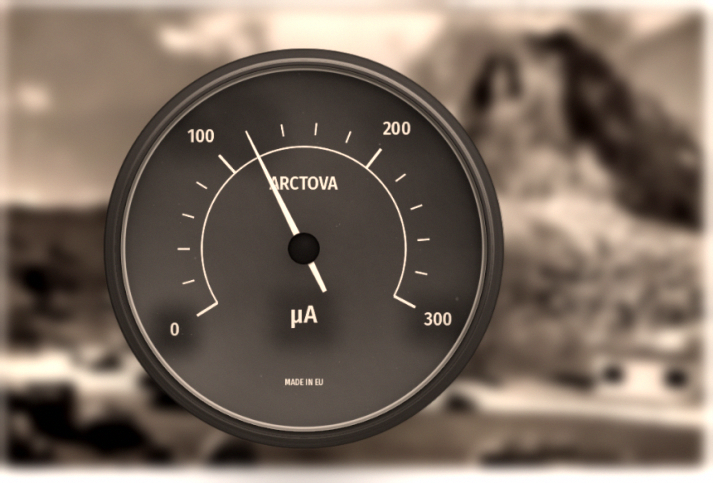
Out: 120 µA
